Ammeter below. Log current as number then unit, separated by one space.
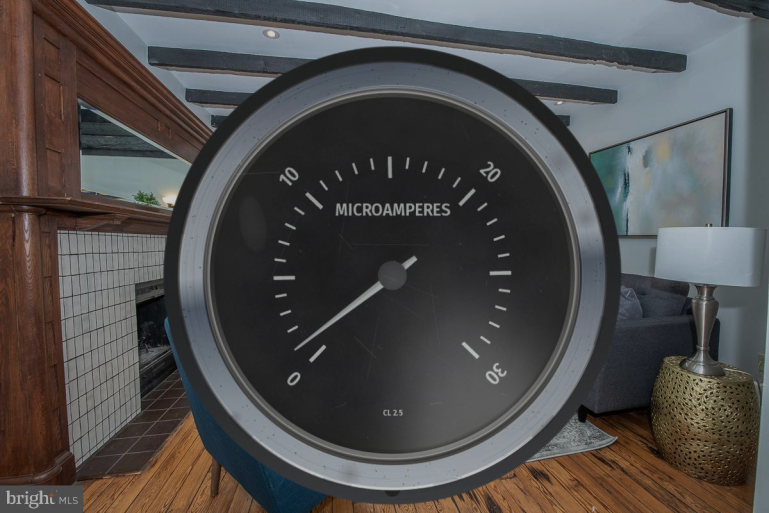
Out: 1 µA
